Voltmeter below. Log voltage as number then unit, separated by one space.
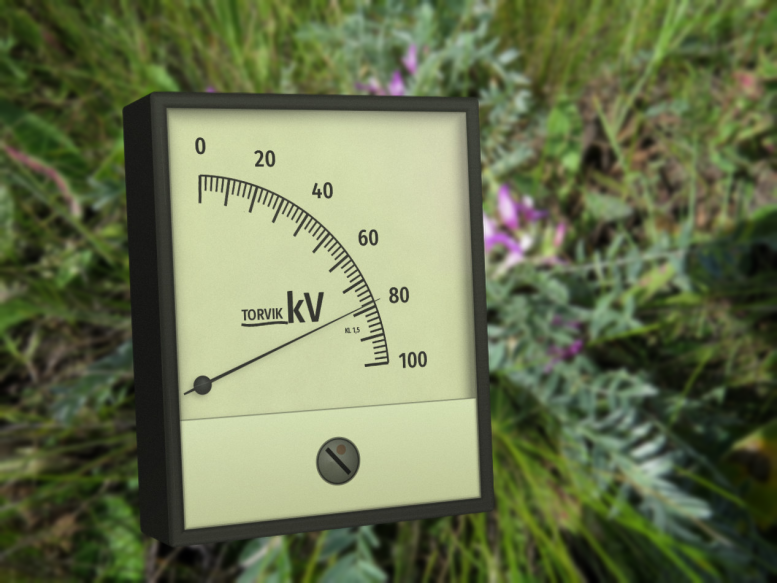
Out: 78 kV
